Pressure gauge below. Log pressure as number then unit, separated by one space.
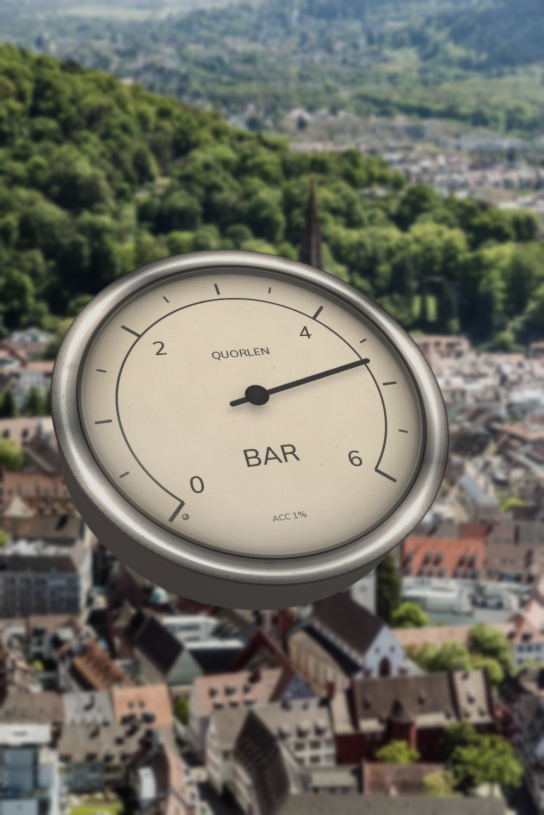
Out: 4.75 bar
